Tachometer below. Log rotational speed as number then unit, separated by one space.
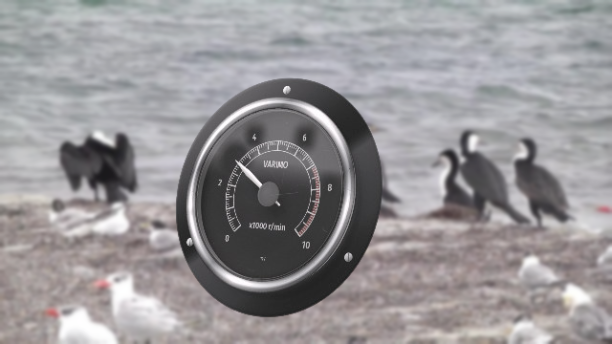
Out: 3000 rpm
